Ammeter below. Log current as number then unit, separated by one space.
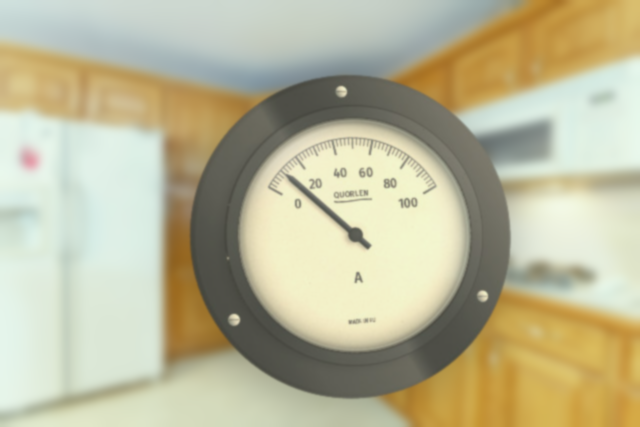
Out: 10 A
